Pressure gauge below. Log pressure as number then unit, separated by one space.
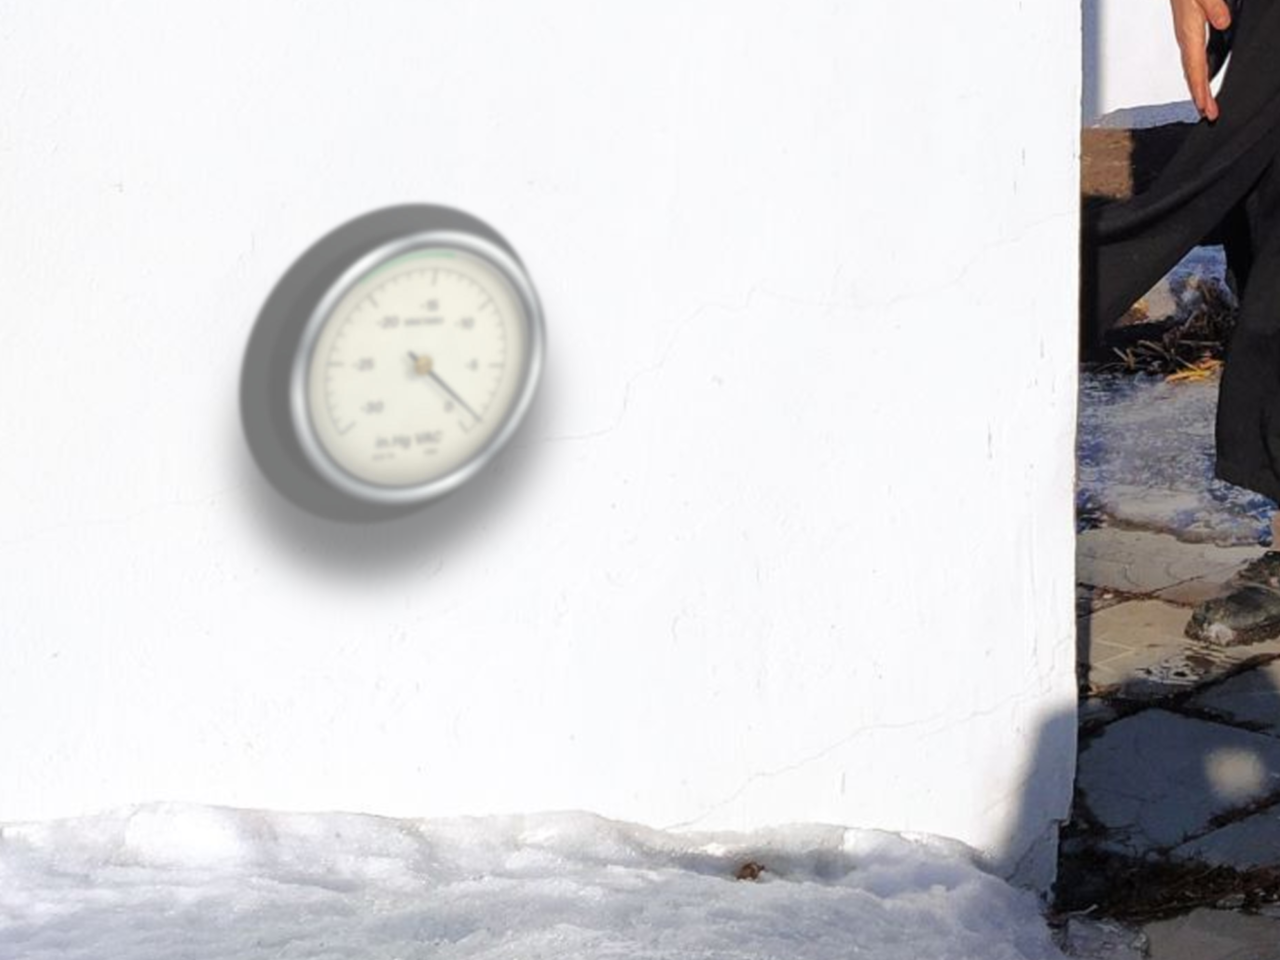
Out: -1 inHg
